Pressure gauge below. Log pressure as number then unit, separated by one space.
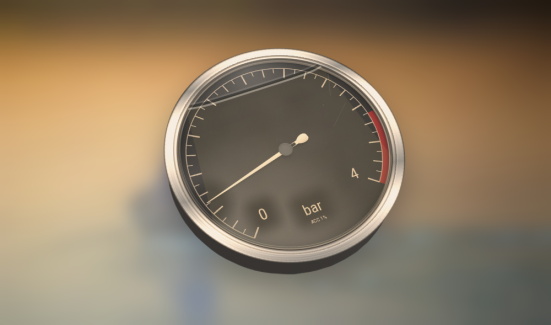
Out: 0.5 bar
